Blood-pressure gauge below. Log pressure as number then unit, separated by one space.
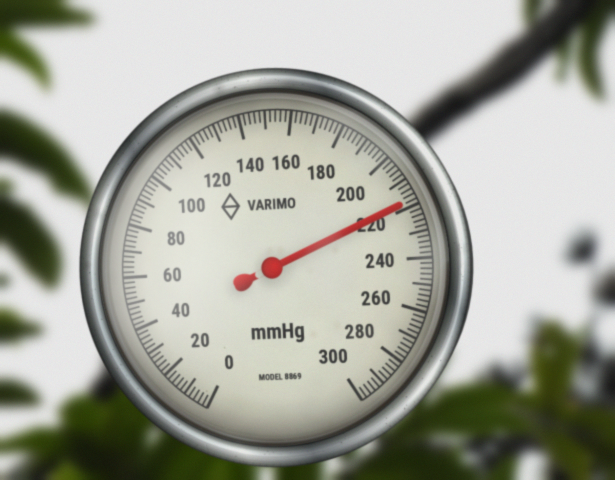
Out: 218 mmHg
